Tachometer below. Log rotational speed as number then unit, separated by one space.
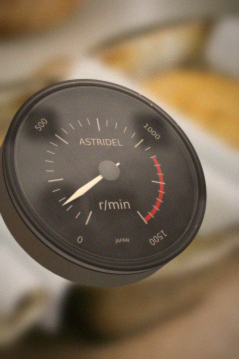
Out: 125 rpm
